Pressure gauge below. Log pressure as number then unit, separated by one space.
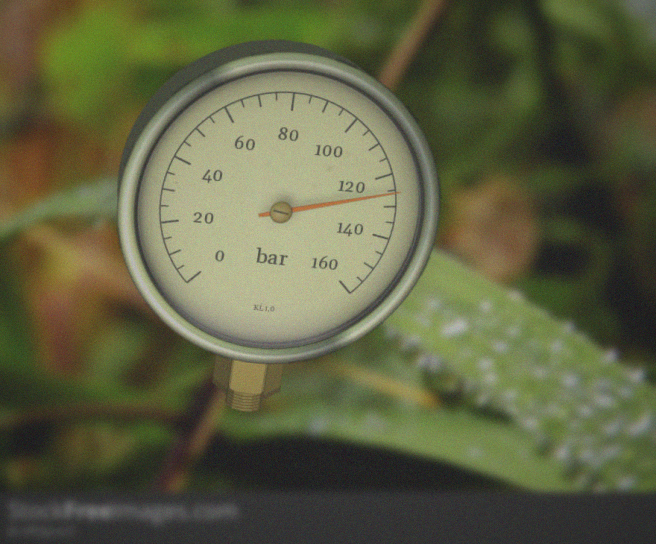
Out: 125 bar
